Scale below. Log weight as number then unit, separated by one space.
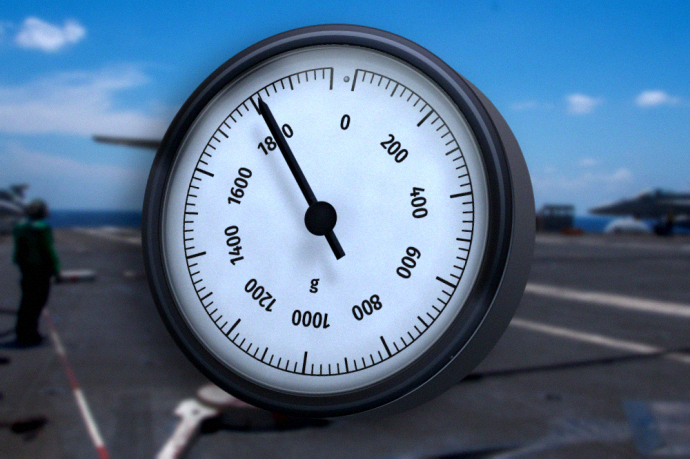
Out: 1820 g
